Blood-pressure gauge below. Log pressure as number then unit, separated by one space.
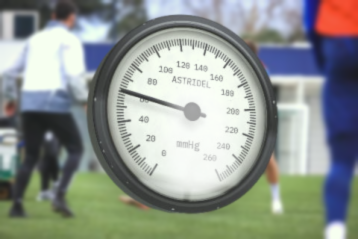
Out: 60 mmHg
